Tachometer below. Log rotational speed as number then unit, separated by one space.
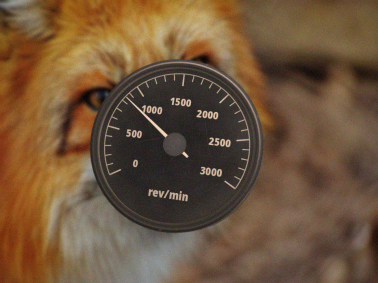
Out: 850 rpm
